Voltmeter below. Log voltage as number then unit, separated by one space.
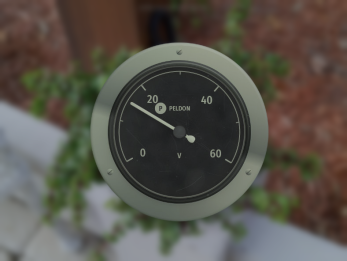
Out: 15 V
